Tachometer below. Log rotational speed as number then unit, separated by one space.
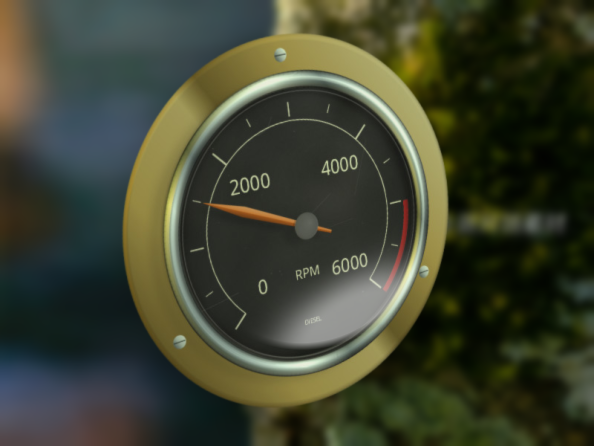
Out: 1500 rpm
